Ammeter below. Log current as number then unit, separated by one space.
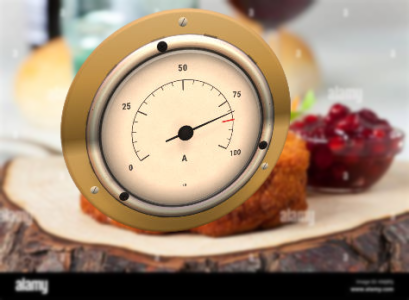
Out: 80 A
